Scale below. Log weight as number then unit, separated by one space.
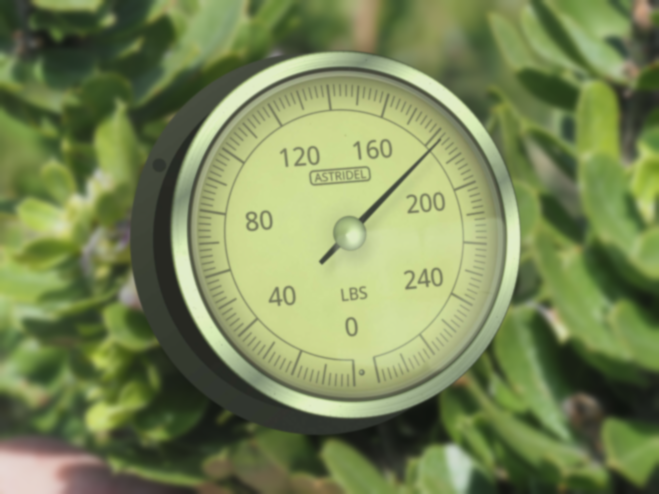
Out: 182 lb
